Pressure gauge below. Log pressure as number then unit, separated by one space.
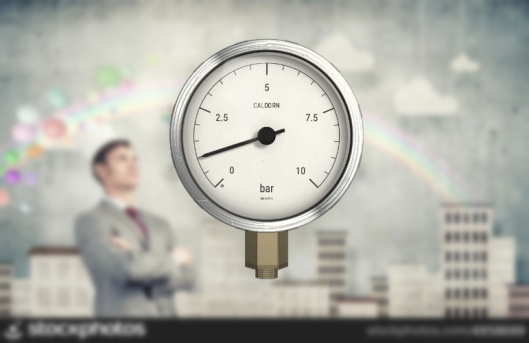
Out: 1 bar
